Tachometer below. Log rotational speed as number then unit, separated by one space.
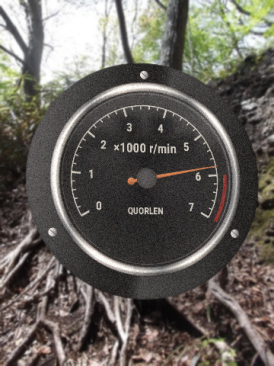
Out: 5800 rpm
